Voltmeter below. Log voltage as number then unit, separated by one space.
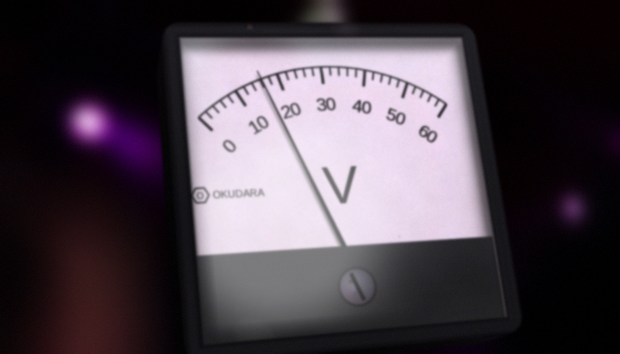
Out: 16 V
